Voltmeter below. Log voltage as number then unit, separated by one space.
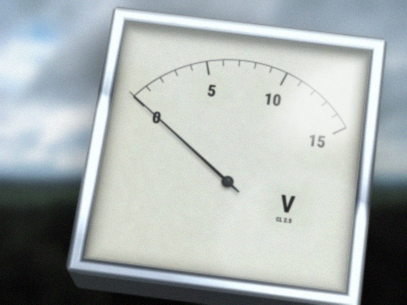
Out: 0 V
